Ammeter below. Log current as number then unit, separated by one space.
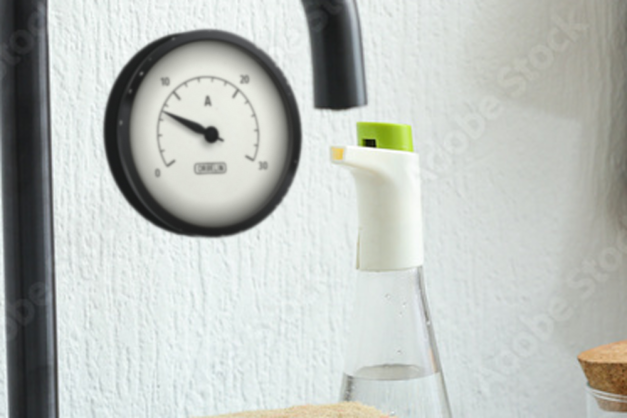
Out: 7 A
